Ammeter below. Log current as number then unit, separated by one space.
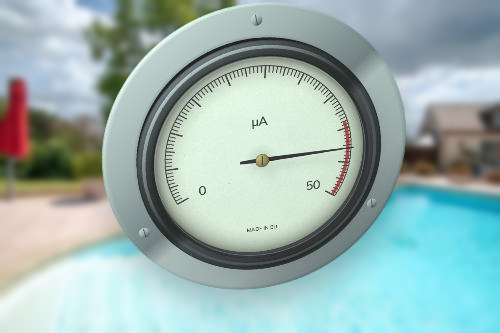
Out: 42.5 µA
